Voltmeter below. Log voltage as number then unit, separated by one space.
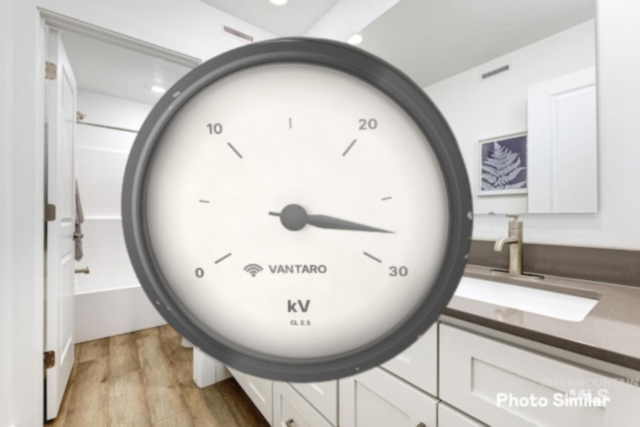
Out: 27.5 kV
